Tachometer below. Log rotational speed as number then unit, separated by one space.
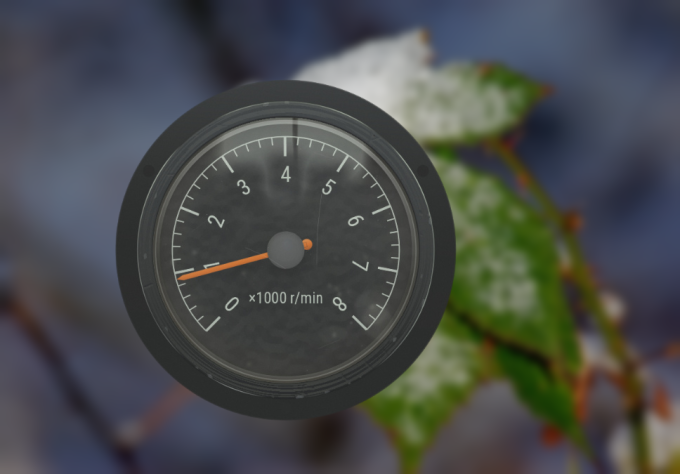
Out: 900 rpm
